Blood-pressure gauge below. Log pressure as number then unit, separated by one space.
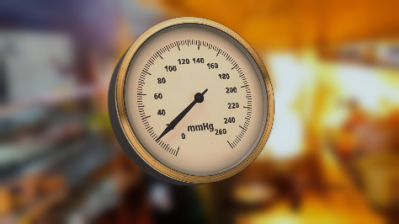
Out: 20 mmHg
